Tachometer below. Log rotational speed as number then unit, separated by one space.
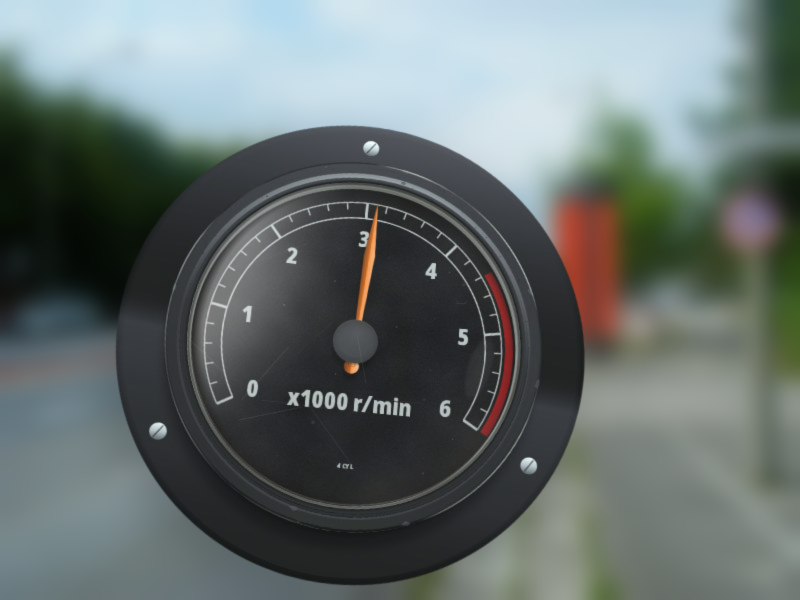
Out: 3100 rpm
